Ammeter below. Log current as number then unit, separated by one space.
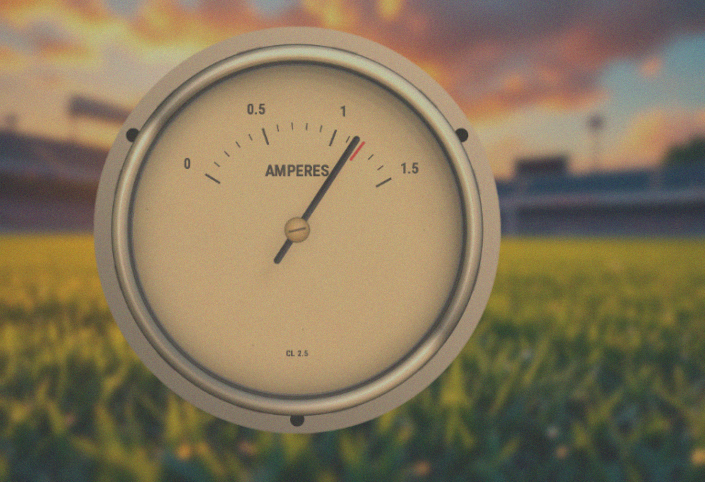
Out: 1.15 A
